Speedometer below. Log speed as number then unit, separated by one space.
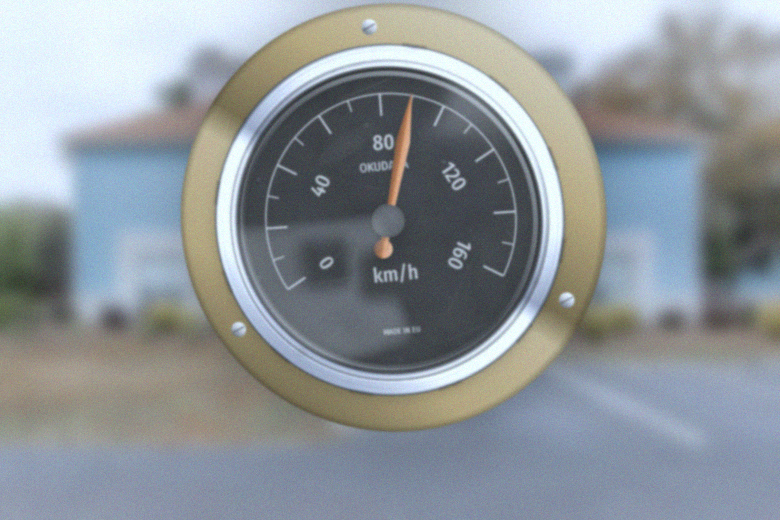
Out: 90 km/h
